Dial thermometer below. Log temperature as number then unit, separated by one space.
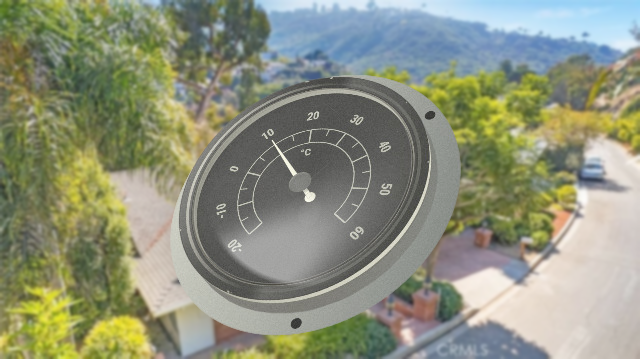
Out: 10 °C
